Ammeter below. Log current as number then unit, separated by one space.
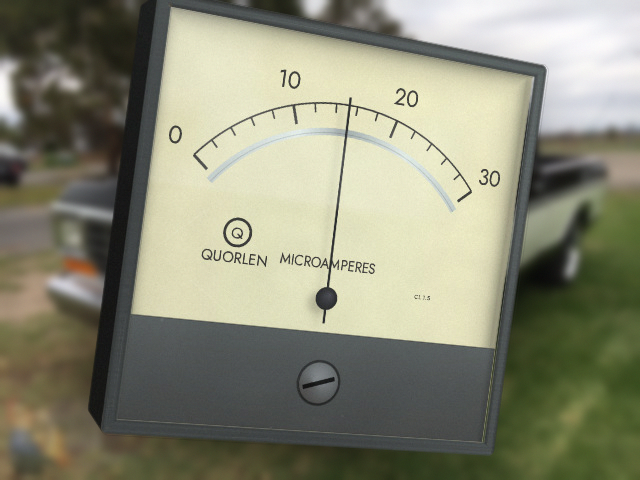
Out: 15 µA
